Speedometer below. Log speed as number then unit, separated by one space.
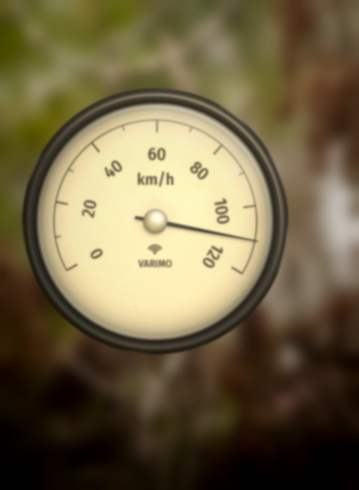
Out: 110 km/h
